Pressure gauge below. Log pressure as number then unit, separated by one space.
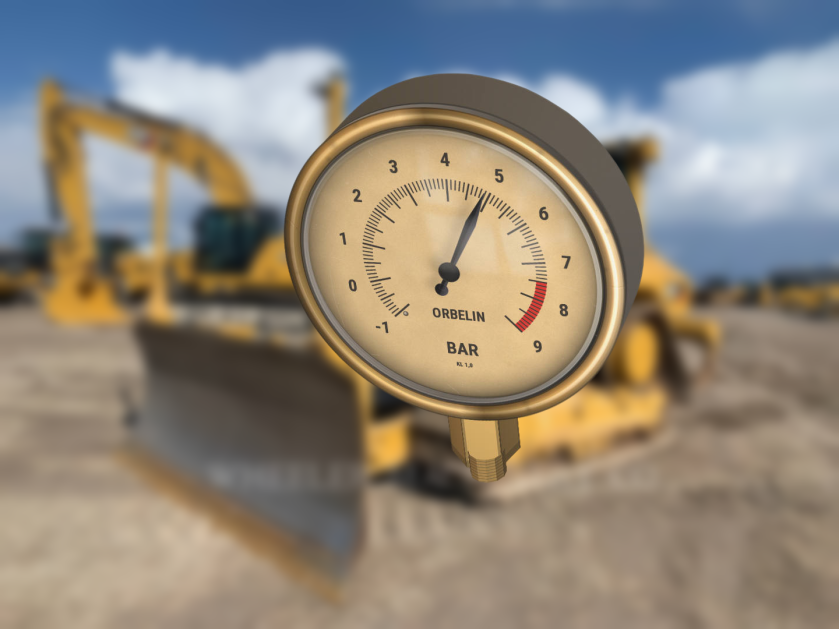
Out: 4.9 bar
